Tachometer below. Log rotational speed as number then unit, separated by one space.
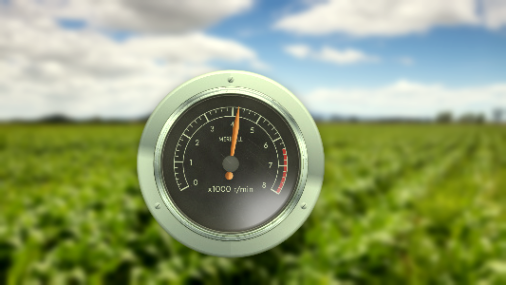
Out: 4200 rpm
